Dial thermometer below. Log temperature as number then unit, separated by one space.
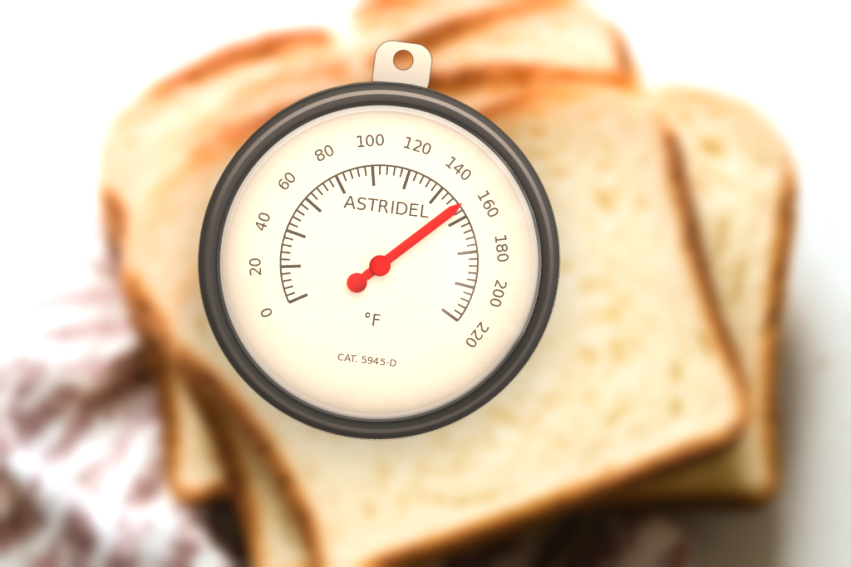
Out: 152 °F
